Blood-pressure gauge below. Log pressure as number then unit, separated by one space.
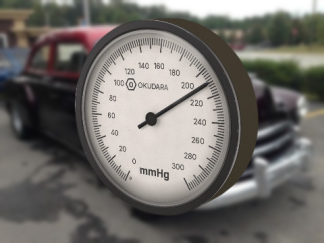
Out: 210 mmHg
